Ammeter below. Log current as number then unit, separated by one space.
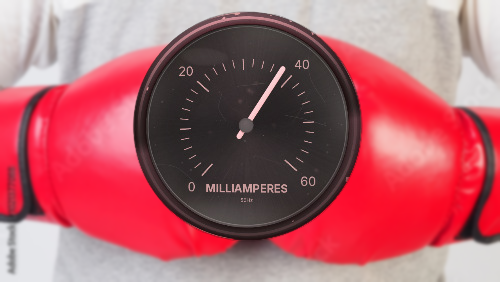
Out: 38 mA
